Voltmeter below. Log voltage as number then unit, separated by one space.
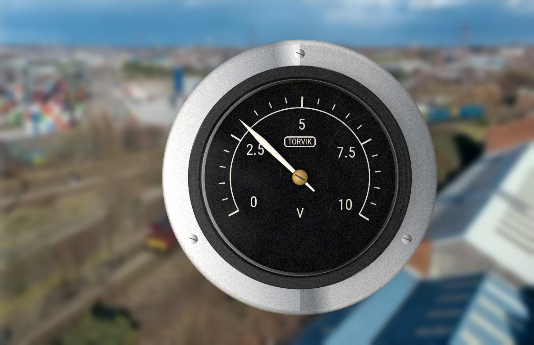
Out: 3 V
